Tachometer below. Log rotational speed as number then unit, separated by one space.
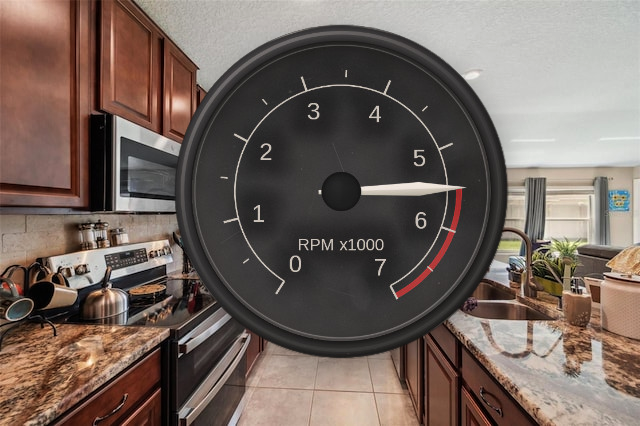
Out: 5500 rpm
